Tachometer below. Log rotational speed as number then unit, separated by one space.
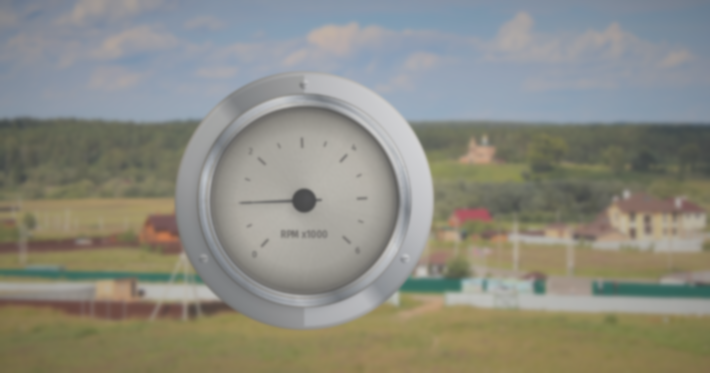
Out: 1000 rpm
